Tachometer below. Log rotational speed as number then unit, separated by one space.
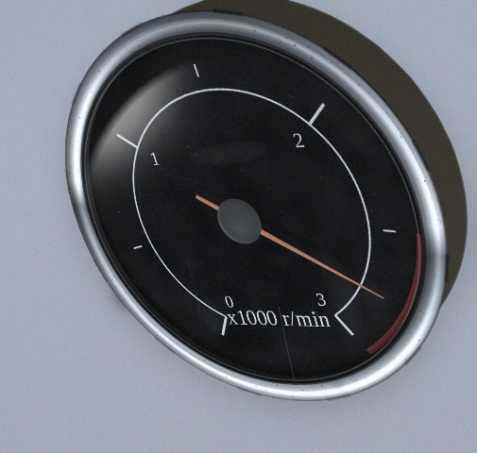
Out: 2750 rpm
